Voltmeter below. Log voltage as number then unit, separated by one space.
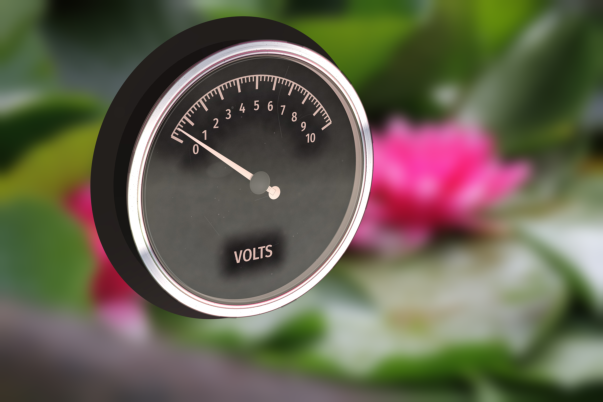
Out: 0.4 V
